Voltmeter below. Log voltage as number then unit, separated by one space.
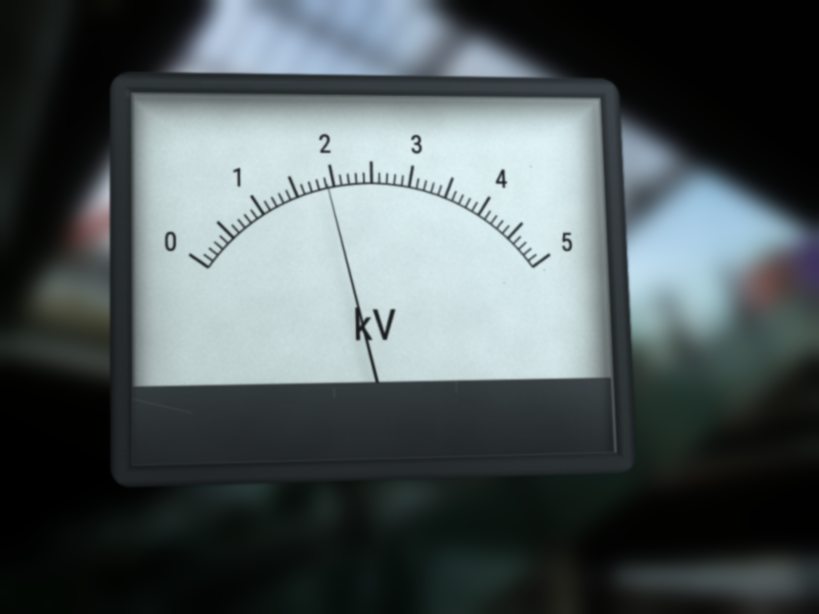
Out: 1.9 kV
